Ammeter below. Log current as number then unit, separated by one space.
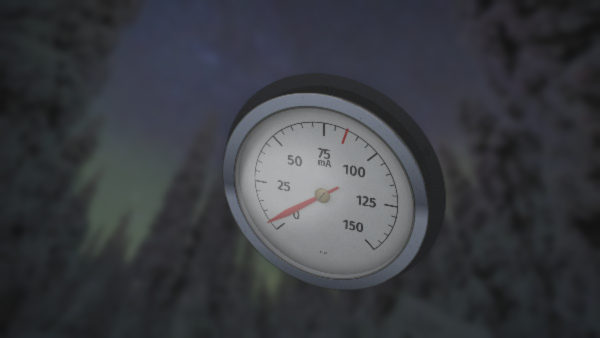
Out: 5 mA
